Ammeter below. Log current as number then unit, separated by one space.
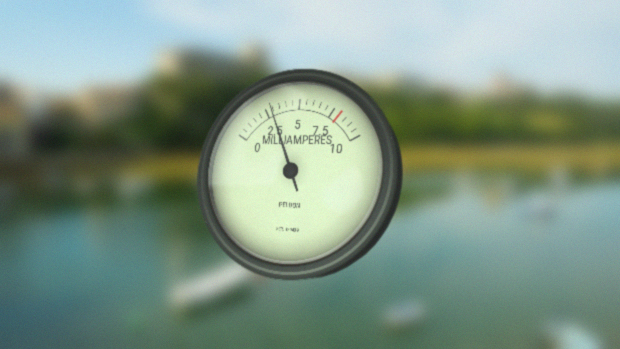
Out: 3 mA
